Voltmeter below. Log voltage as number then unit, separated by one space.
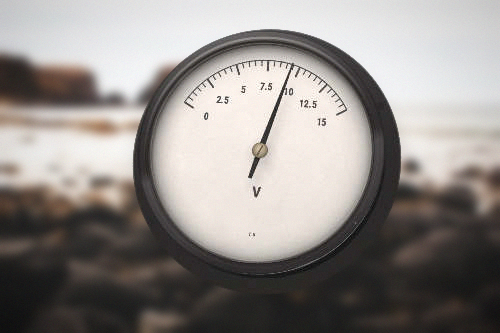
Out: 9.5 V
